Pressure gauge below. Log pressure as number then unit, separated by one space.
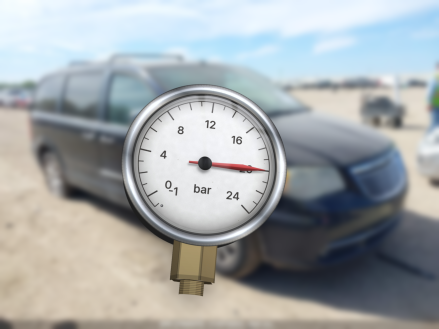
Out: 20 bar
